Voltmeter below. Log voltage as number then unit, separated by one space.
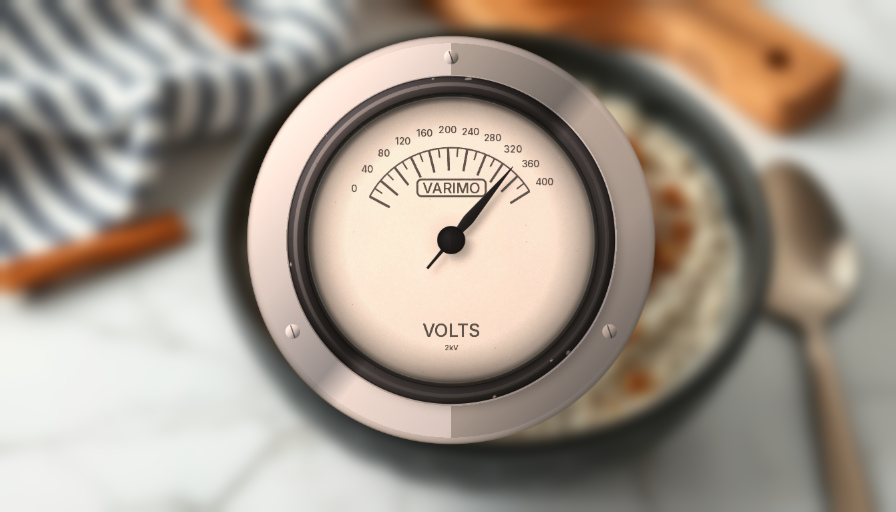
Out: 340 V
